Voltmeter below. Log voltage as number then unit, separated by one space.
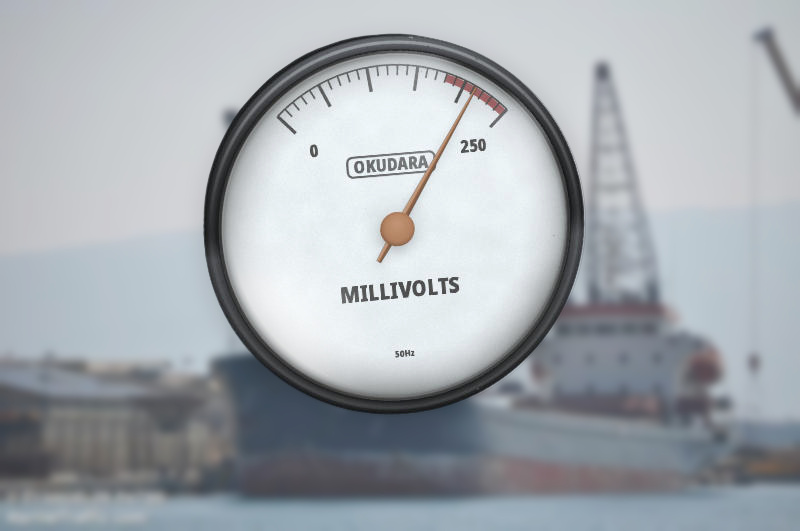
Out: 210 mV
